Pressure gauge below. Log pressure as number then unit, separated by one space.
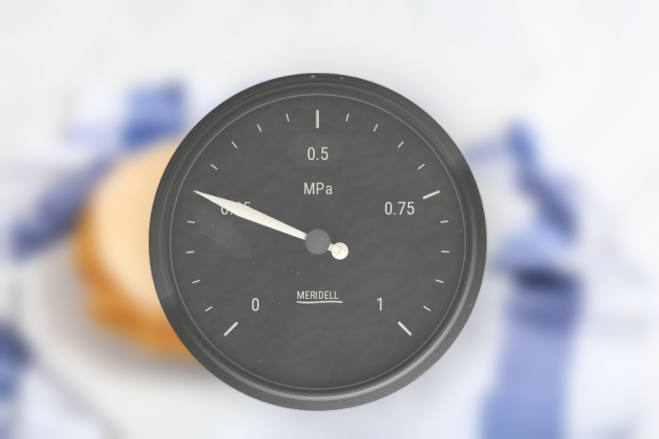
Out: 0.25 MPa
